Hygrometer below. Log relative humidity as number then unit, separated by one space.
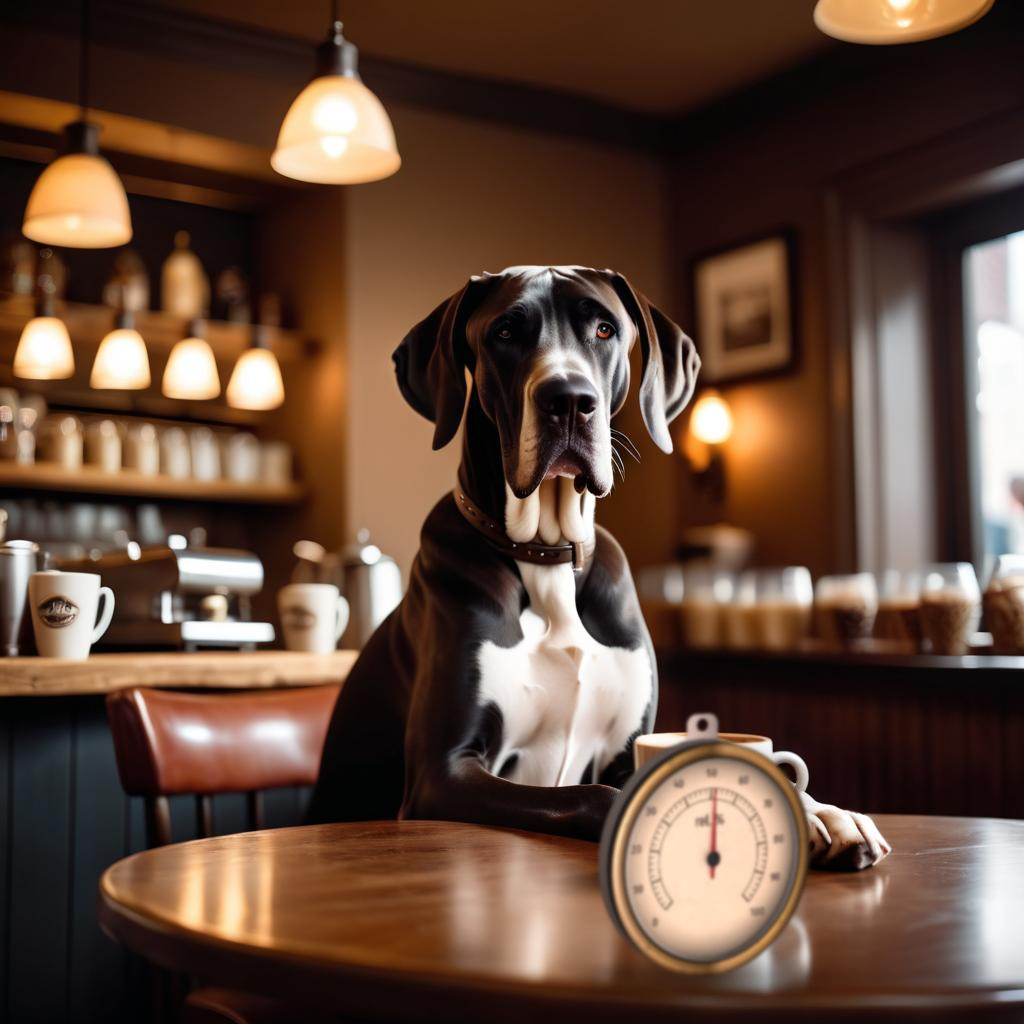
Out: 50 %
